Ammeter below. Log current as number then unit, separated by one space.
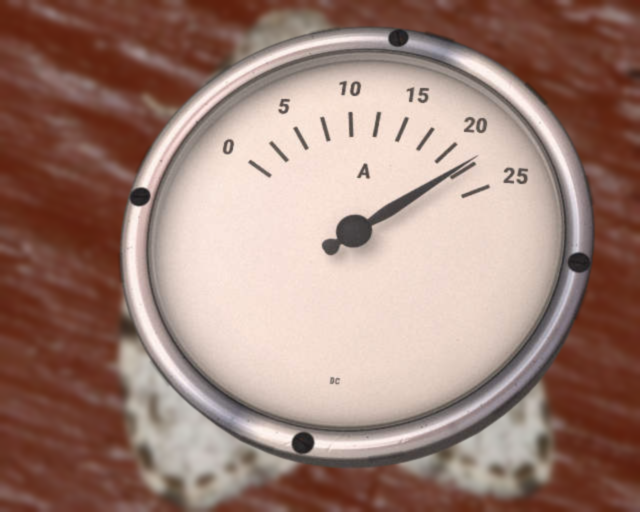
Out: 22.5 A
